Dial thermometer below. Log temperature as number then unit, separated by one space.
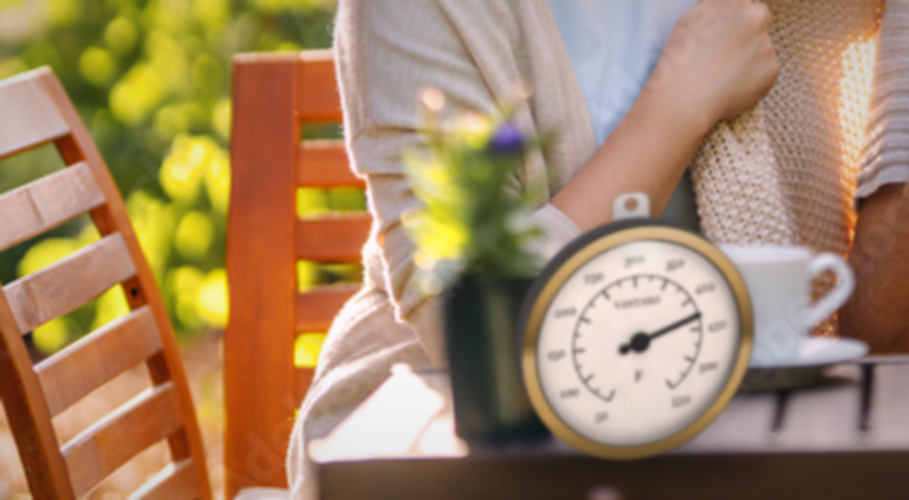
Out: 425 °F
